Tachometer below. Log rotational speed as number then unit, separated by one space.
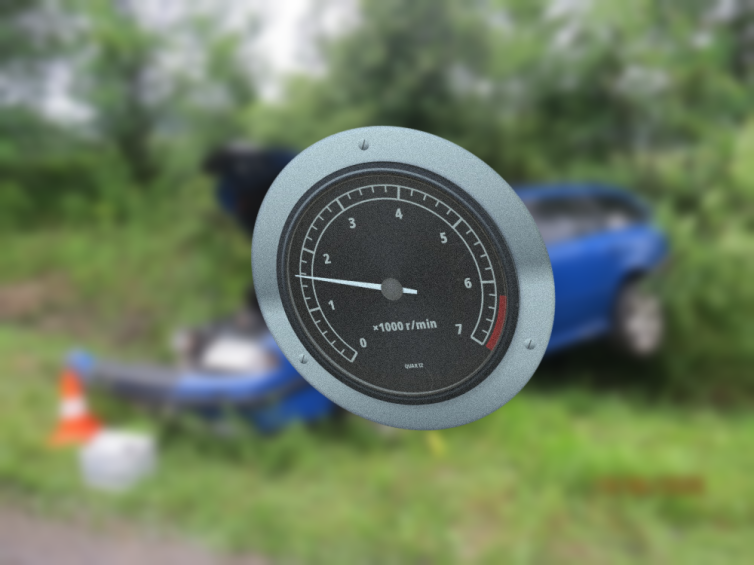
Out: 1600 rpm
